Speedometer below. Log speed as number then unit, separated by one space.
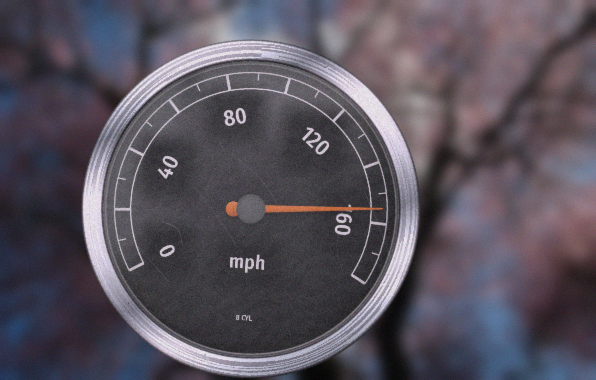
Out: 155 mph
